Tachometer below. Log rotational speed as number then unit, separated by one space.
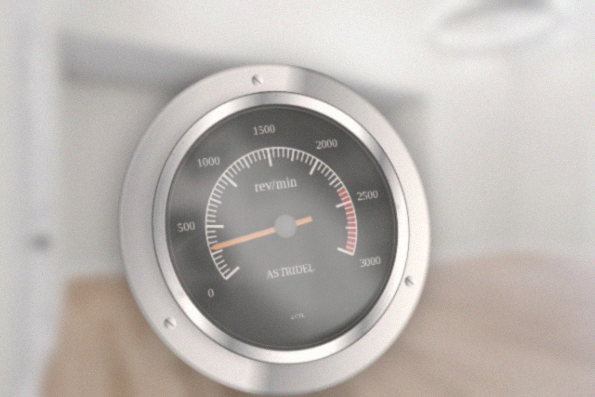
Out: 300 rpm
